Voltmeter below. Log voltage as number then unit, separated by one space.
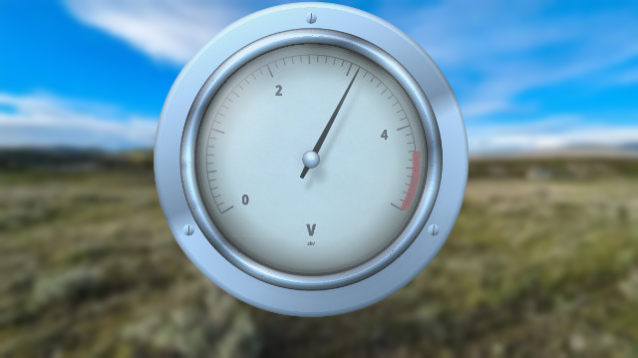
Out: 3.1 V
